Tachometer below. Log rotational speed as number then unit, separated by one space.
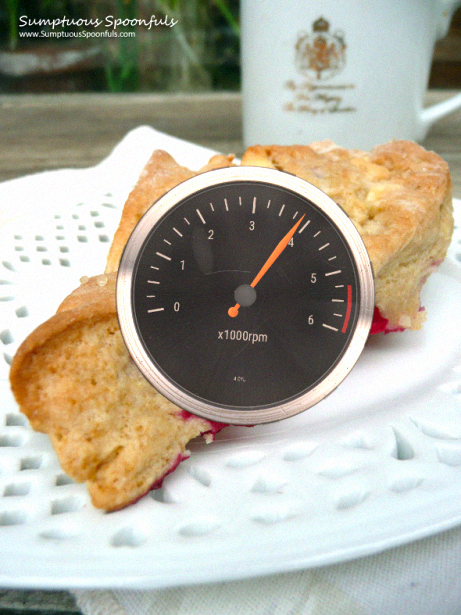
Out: 3875 rpm
